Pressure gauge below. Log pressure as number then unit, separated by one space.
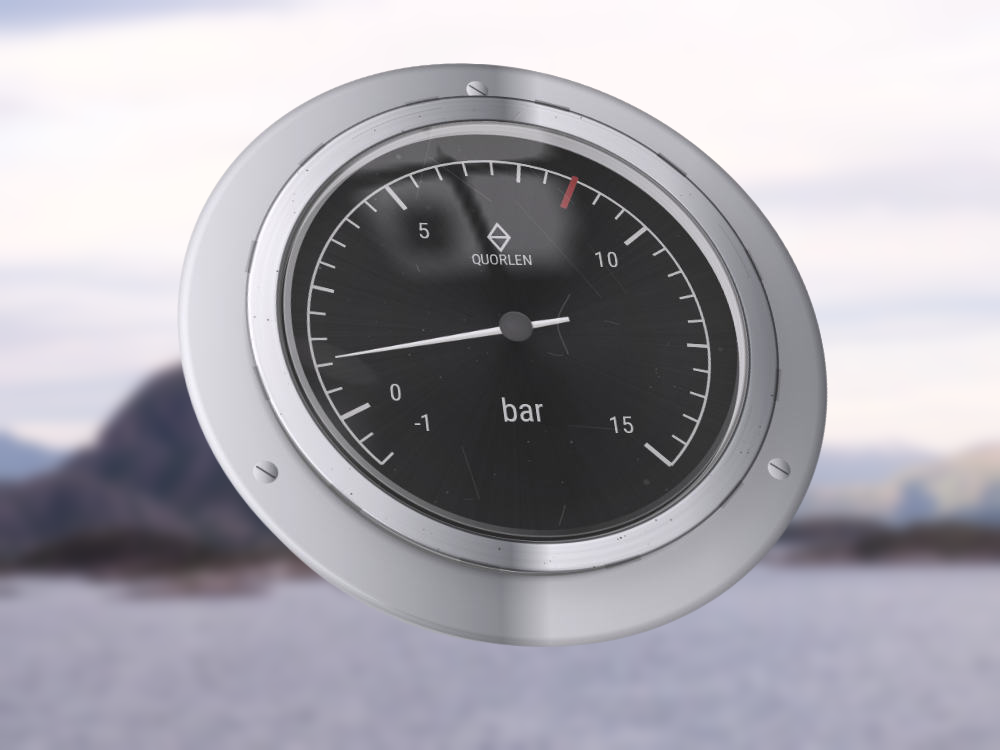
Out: 1 bar
